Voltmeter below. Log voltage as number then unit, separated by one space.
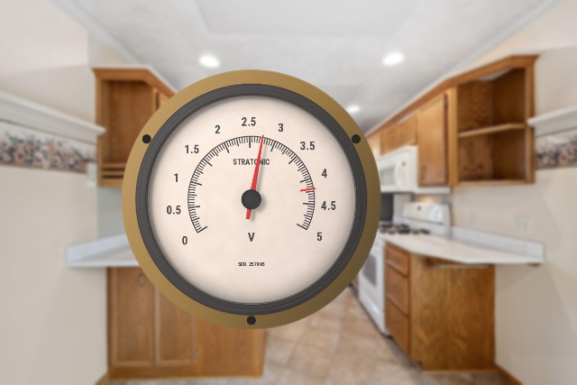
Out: 2.75 V
